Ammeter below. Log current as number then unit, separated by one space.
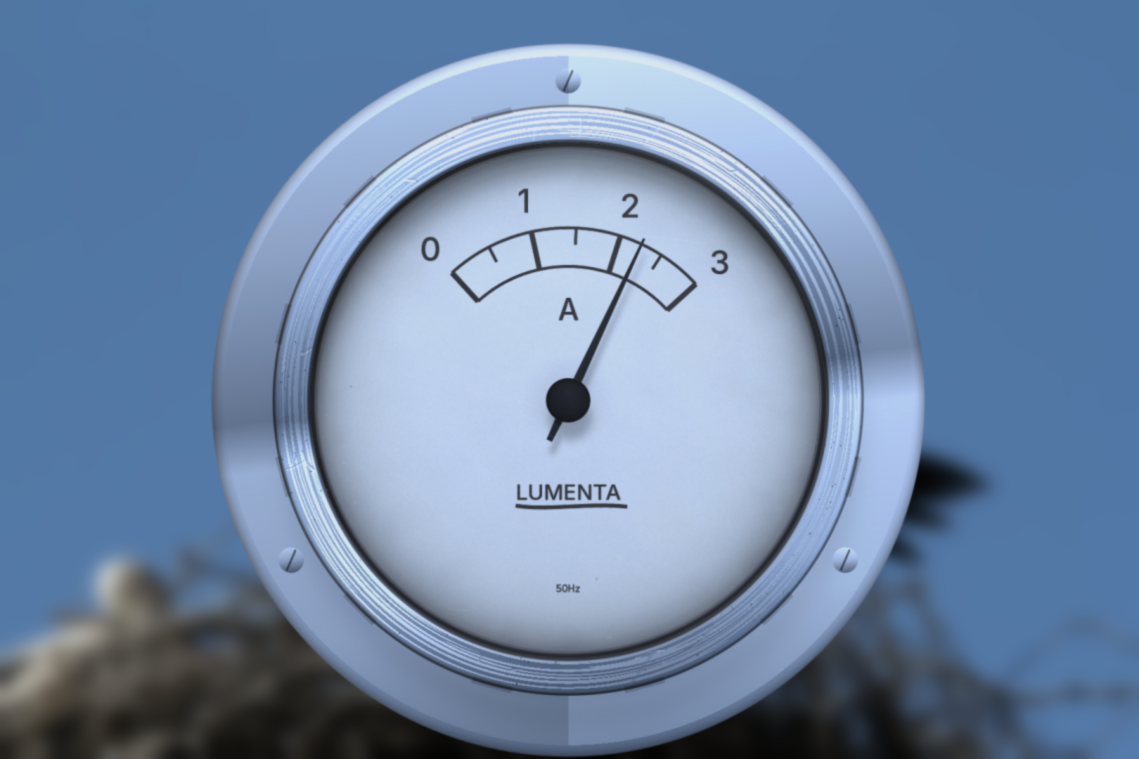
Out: 2.25 A
